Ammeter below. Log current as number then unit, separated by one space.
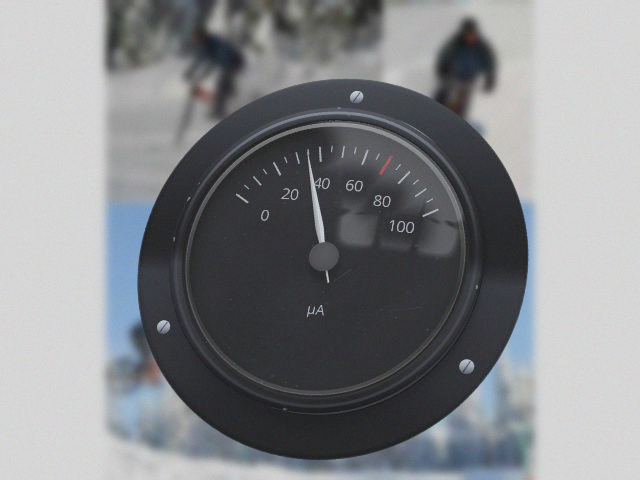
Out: 35 µA
